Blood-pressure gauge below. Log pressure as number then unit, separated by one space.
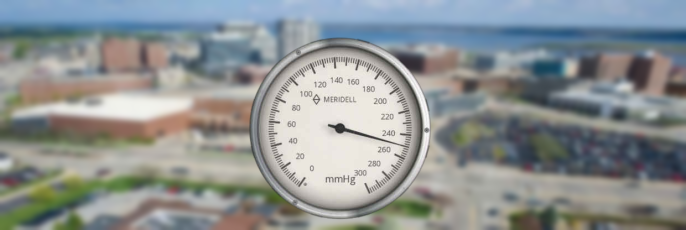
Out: 250 mmHg
